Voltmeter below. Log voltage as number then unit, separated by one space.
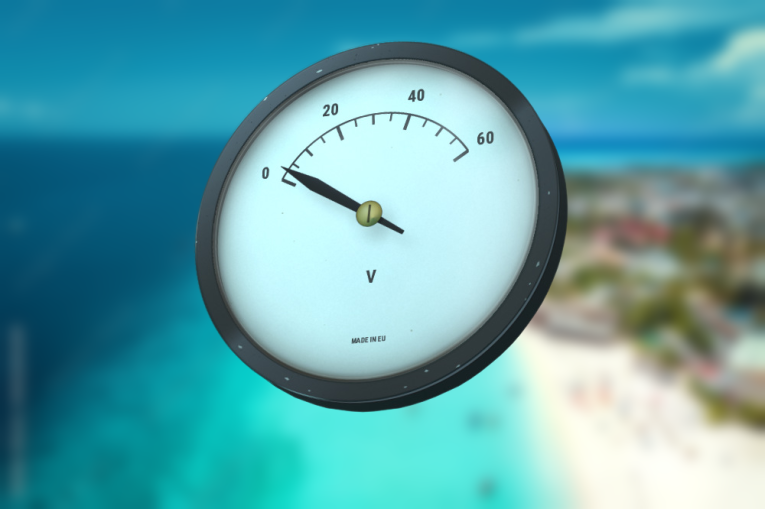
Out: 2.5 V
